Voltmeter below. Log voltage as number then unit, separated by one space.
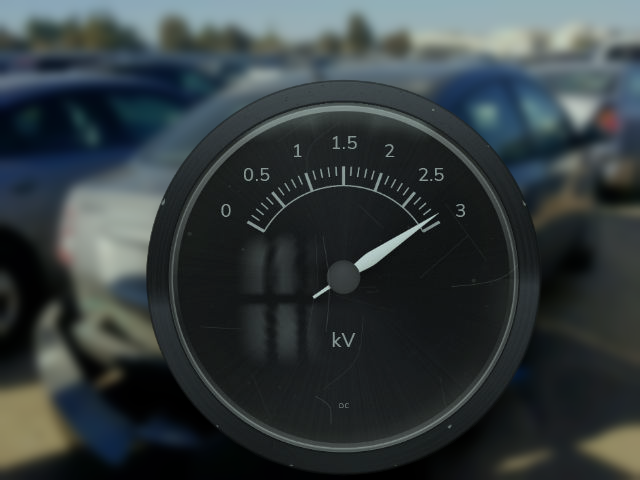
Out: 2.9 kV
